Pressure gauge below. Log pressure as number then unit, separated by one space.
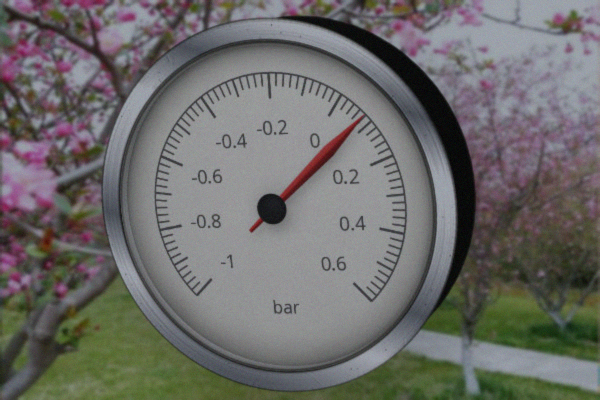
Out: 0.08 bar
